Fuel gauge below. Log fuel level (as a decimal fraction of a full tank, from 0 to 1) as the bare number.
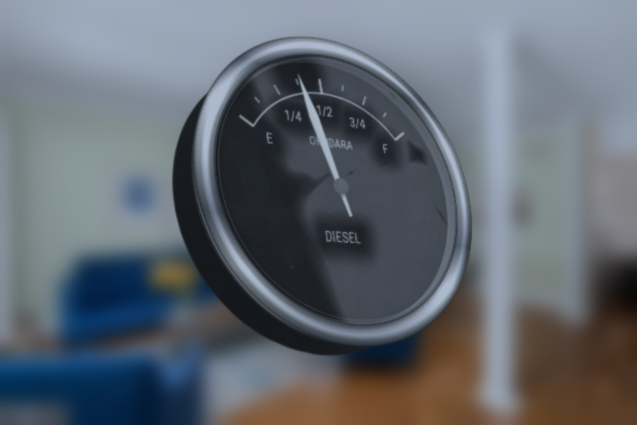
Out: 0.375
